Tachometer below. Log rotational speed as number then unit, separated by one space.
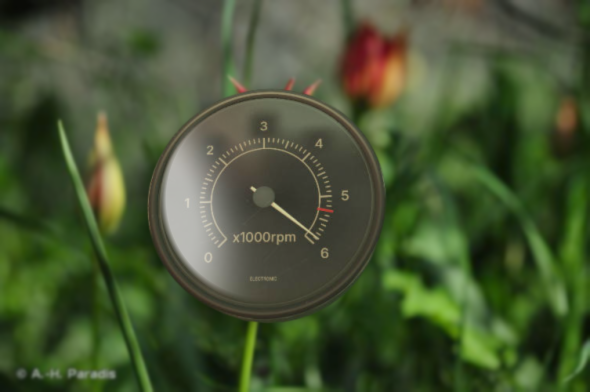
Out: 5900 rpm
